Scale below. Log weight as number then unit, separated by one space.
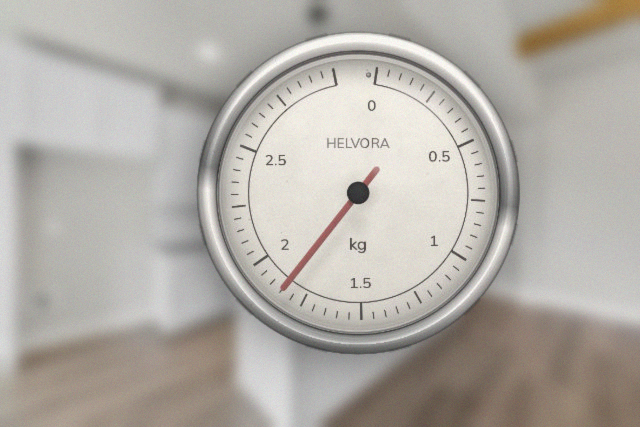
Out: 1.85 kg
